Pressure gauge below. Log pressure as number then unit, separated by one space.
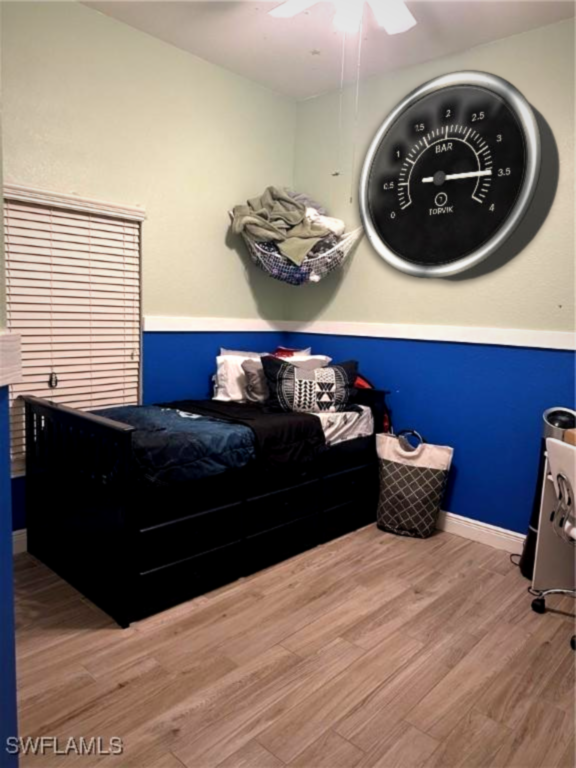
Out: 3.5 bar
